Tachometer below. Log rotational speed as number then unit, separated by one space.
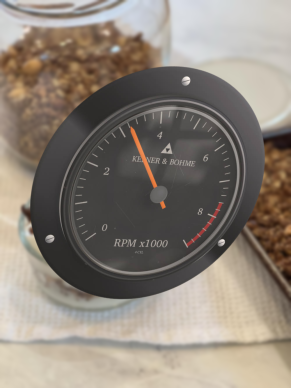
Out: 3200 rpm
